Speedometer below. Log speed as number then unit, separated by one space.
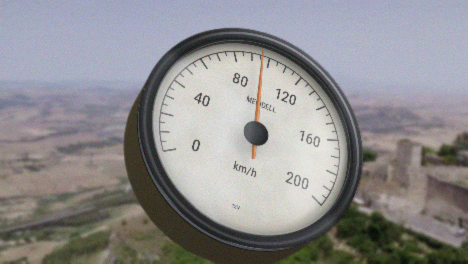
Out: 95 km/h
